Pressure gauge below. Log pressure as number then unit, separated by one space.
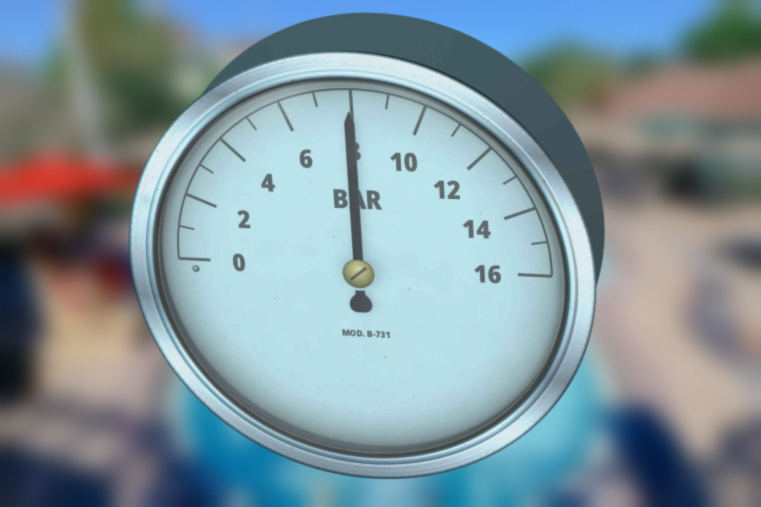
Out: 8 bar
